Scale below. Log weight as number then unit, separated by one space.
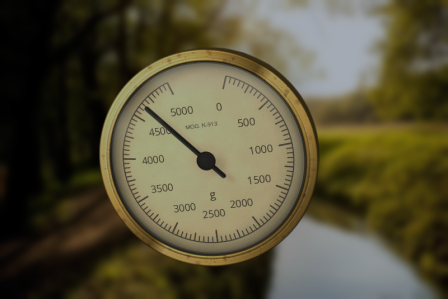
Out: 4650 g
